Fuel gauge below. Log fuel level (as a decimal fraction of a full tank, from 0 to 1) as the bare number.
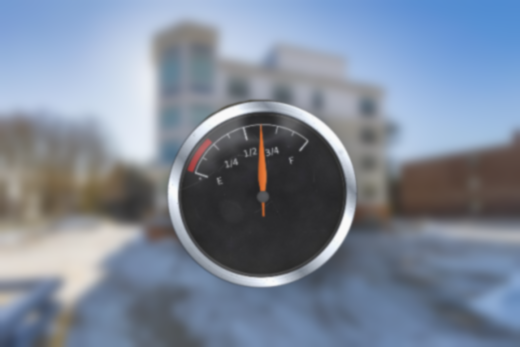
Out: 0.625
